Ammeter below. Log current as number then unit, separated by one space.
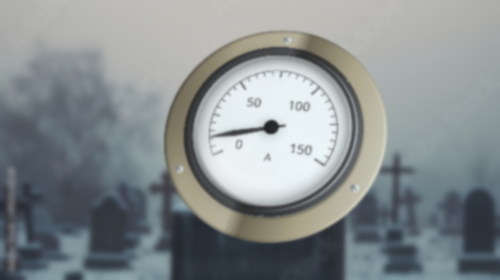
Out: 10 A
